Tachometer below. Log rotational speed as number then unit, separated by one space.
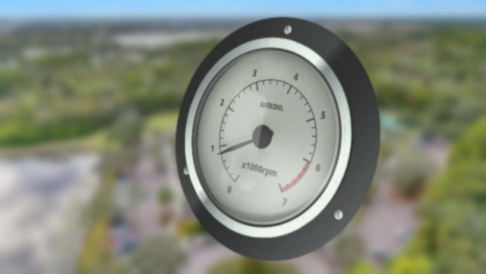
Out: 800 rpm
